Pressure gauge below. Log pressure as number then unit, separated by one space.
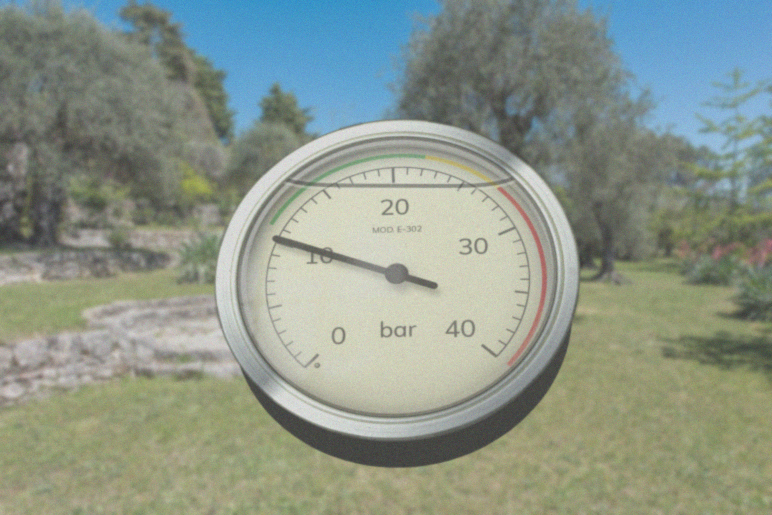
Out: 10 bar
